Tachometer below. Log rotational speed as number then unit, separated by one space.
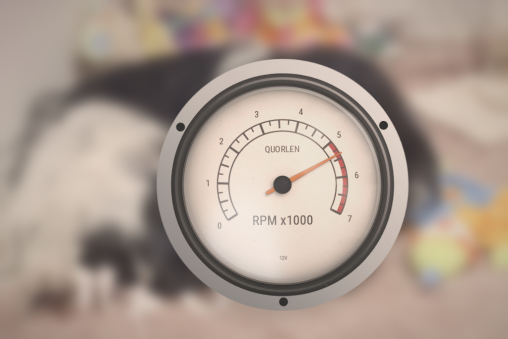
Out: 5375 rpm
